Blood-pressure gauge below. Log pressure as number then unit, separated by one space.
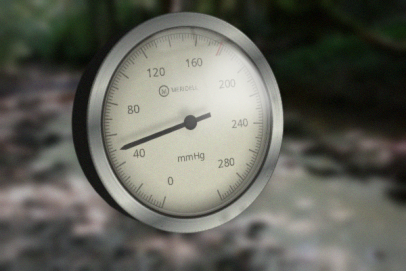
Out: 50 mmHg
